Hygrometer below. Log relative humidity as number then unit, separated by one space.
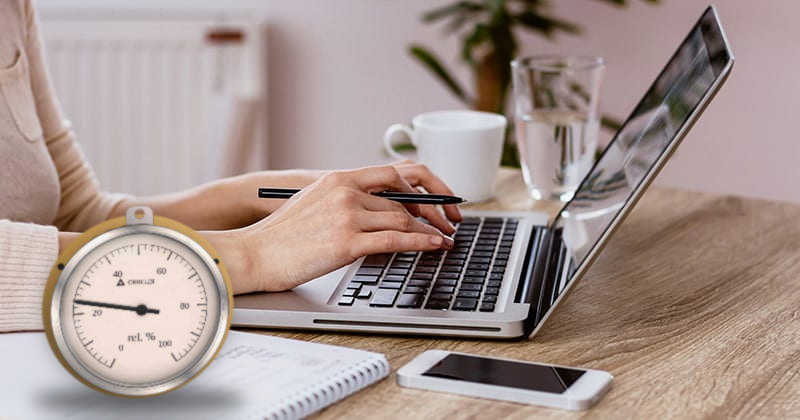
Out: 24 %
